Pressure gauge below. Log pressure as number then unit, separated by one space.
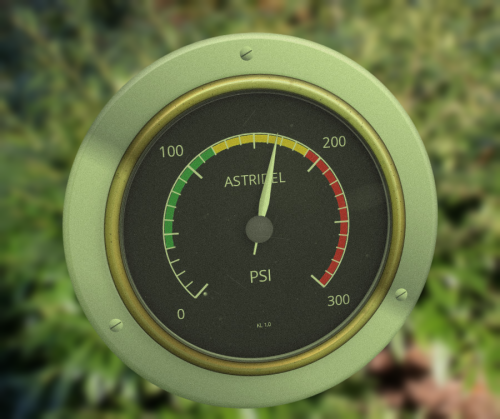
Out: 165 psi
